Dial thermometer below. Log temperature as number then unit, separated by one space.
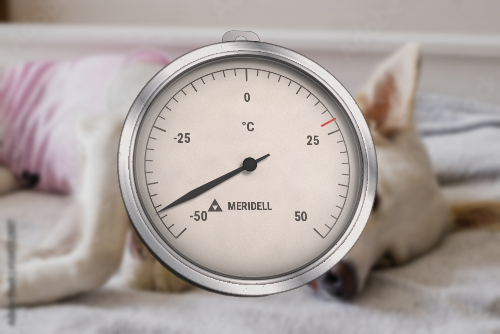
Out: -43.75 °C
